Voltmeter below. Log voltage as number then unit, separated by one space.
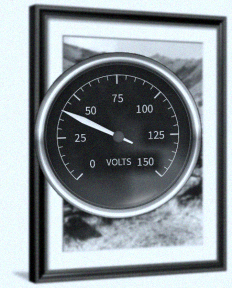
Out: 40 V
